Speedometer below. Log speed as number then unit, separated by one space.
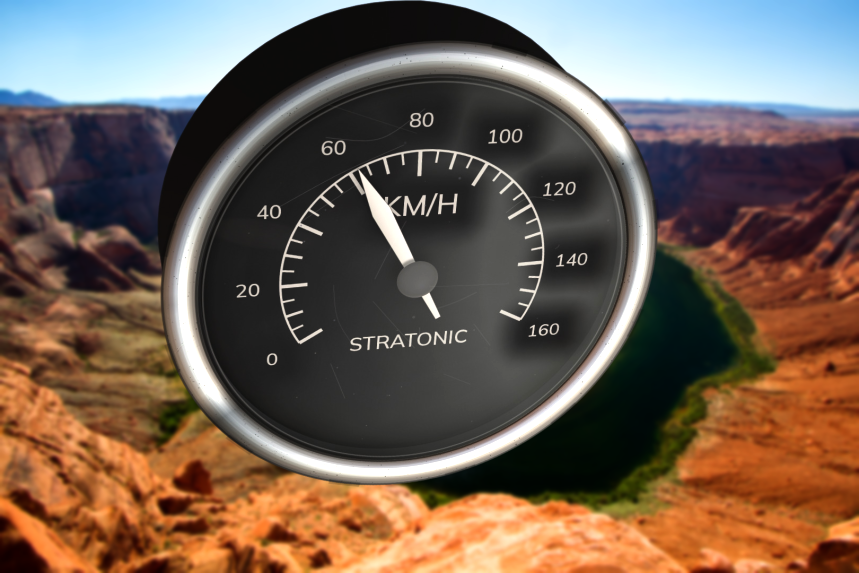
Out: 62.5 km/h
